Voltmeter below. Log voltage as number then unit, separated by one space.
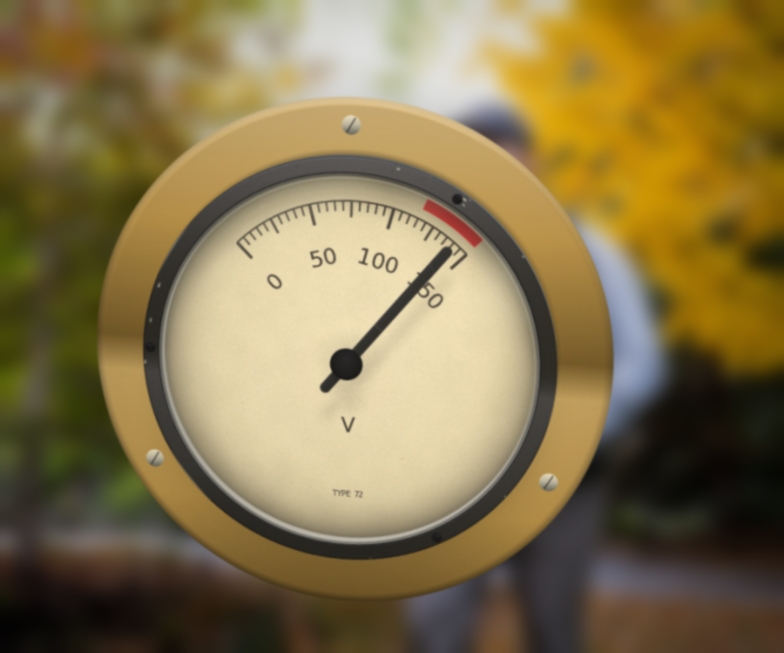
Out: 140 V
